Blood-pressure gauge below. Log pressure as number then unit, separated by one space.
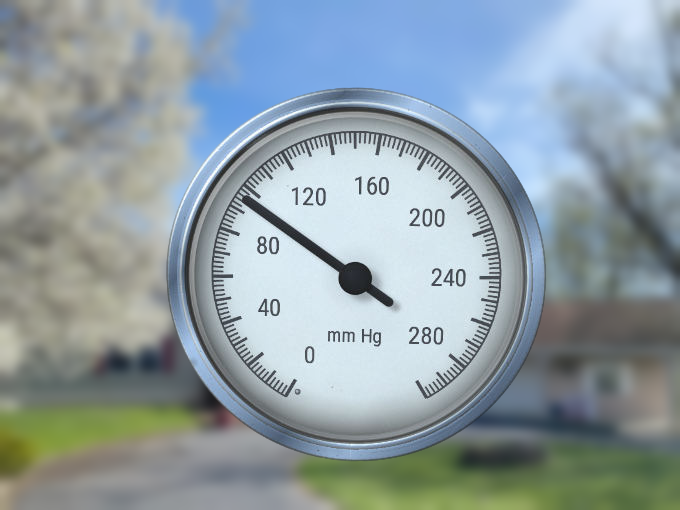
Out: 96 mmHg
